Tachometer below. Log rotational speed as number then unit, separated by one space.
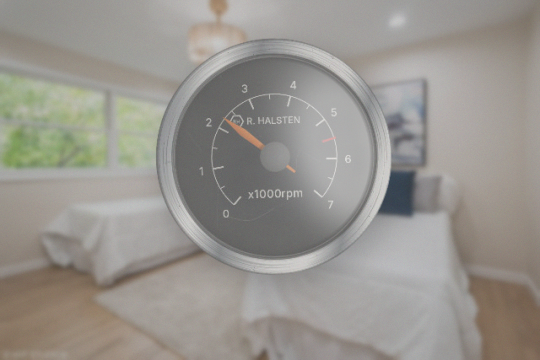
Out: 2250 rpm
